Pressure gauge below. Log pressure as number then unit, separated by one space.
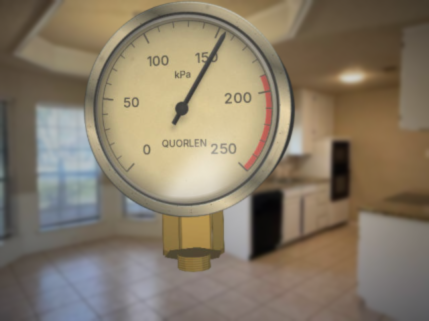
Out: 155 kPa
